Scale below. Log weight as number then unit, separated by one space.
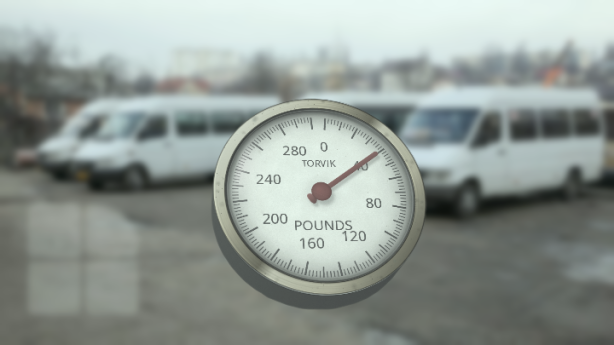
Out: 40 lb
